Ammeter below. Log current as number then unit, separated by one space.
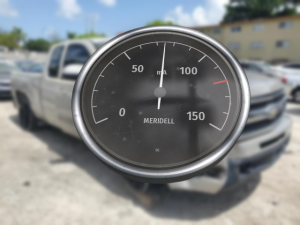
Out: 75 mA
